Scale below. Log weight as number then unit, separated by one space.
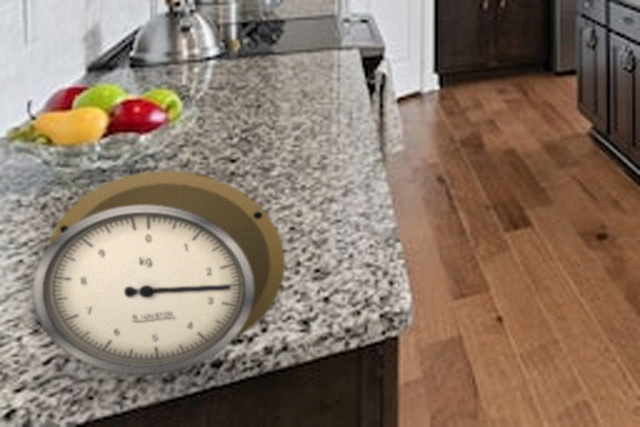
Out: 2.5 kg
